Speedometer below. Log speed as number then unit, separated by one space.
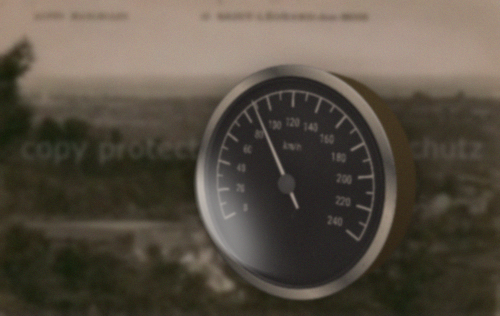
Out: 90 km/h
